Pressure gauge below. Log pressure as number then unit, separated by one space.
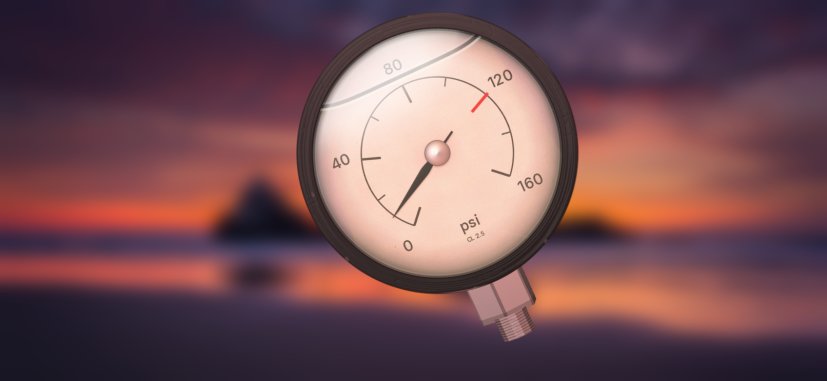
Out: 10 psi
